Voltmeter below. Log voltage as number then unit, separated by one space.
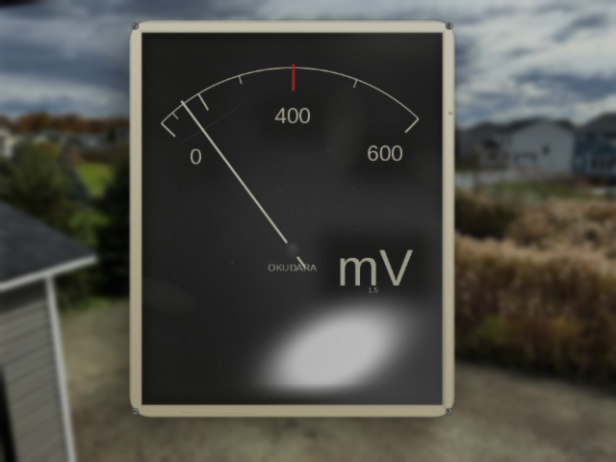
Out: 150 mV
